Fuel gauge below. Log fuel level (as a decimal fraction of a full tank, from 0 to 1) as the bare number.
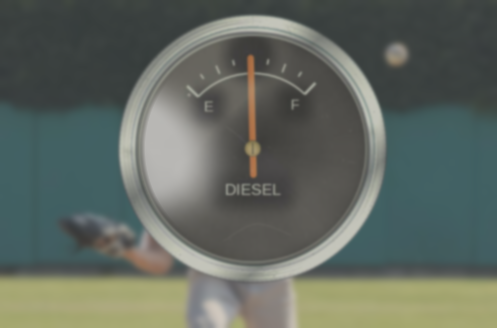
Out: 0.5
